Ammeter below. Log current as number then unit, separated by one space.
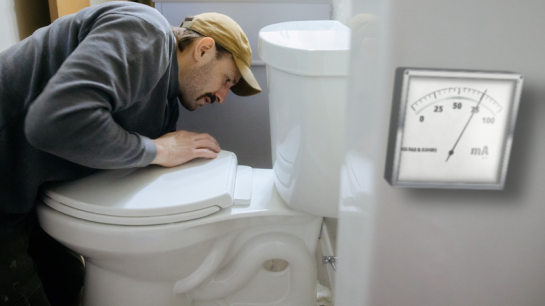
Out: 75 mA
